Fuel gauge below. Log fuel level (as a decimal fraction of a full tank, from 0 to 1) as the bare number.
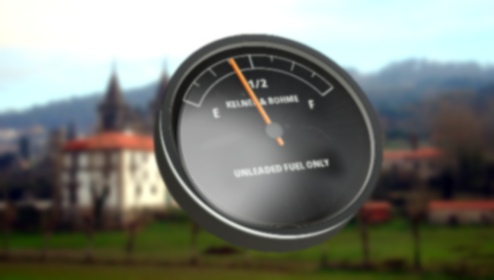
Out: 0.375
